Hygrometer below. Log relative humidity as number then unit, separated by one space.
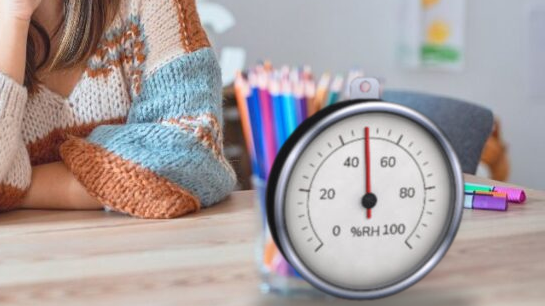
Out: 48 %
